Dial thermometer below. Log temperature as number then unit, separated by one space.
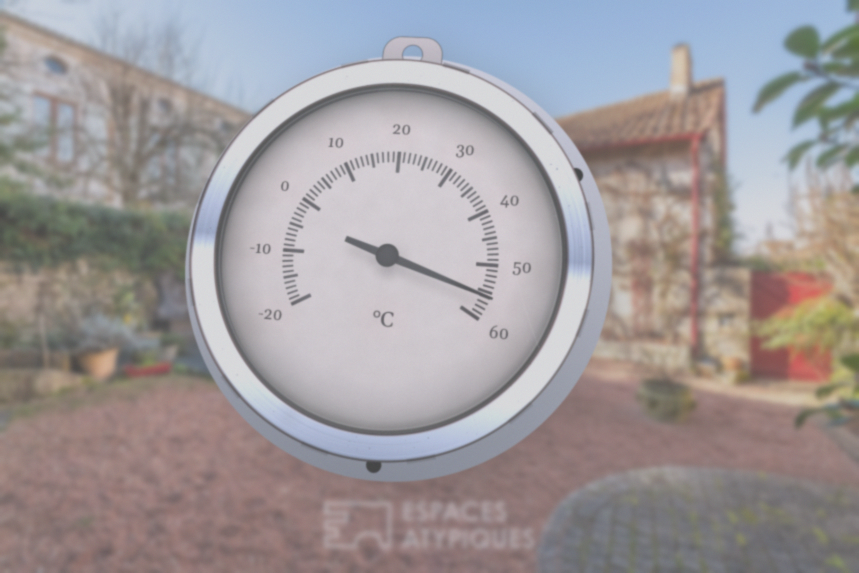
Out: 56 °C
